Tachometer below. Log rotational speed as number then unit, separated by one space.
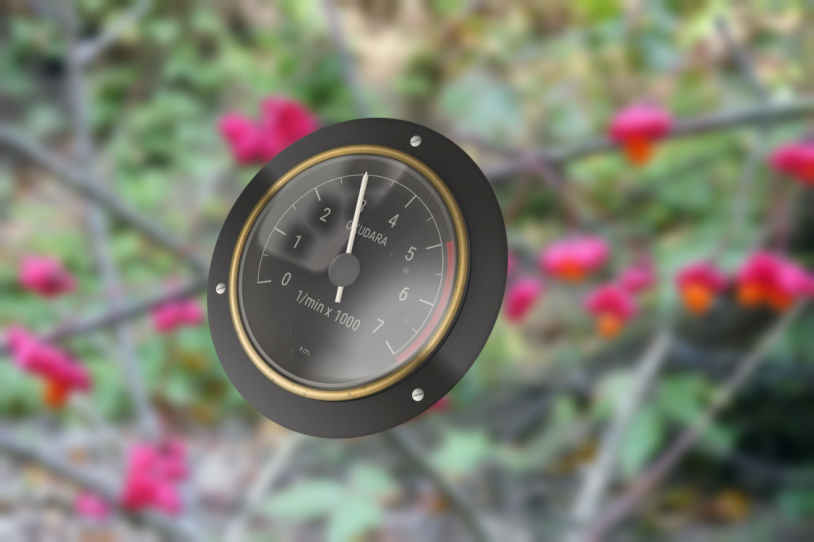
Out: 3000 rpm
